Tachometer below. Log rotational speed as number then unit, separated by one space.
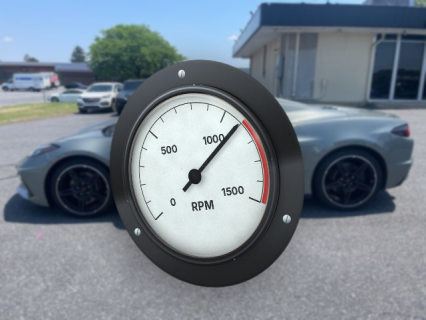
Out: 1100 rpm
